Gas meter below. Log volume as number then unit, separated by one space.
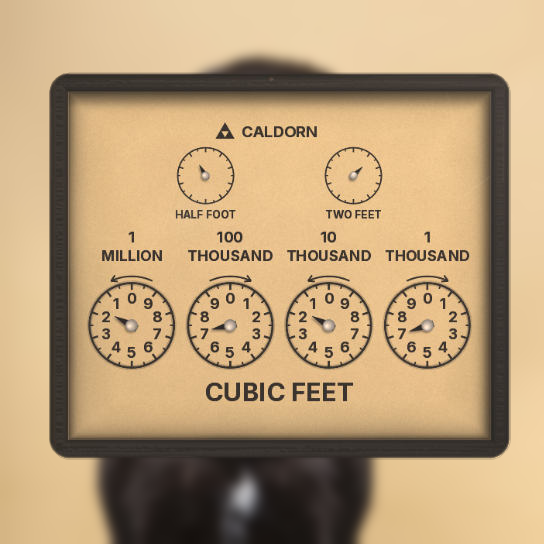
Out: 171700 ft³
